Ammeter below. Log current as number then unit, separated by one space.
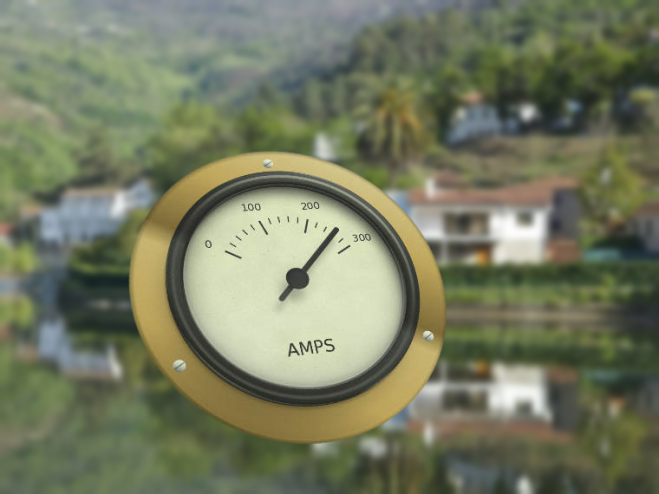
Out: 260 A
